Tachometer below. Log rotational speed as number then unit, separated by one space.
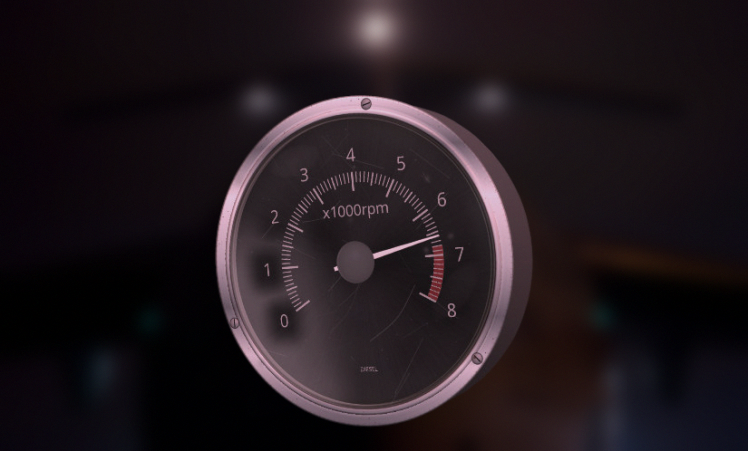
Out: 6600 rpm
